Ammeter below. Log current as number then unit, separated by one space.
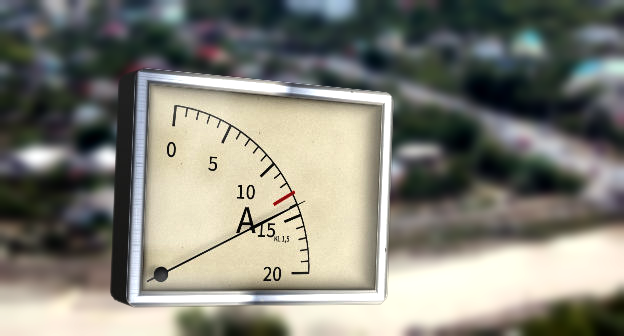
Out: 14 A
